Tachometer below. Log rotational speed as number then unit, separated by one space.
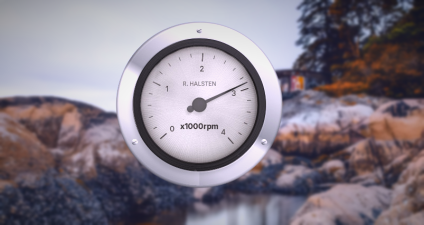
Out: 2900 rpm
